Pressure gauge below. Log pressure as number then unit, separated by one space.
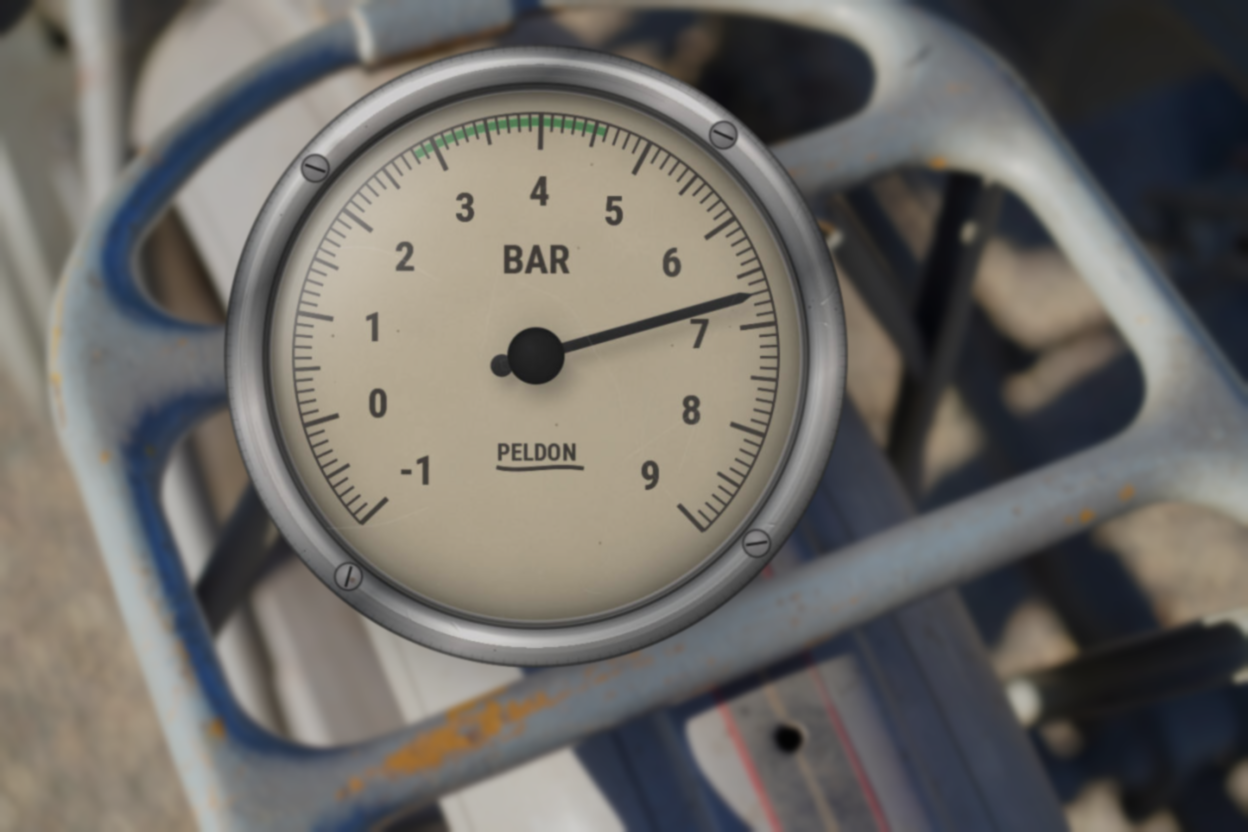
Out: 6.7 bar
